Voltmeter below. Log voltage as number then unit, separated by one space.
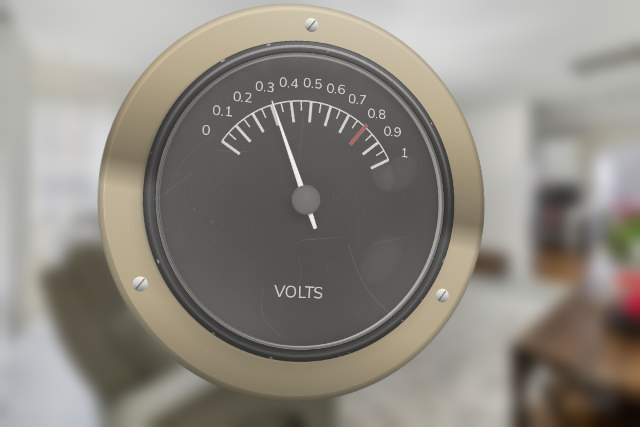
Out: 0.3 V
